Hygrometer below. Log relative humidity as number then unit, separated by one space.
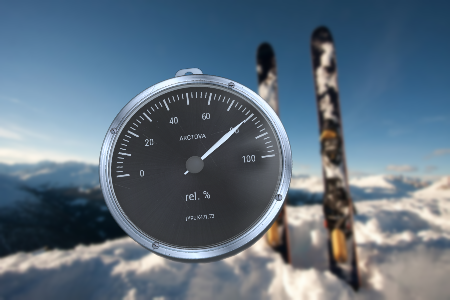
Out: 80 %
